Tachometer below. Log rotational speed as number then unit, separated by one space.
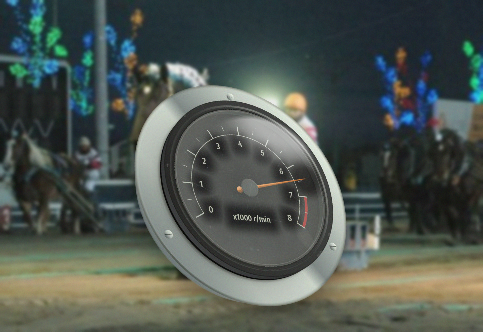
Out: 6500 rpm
